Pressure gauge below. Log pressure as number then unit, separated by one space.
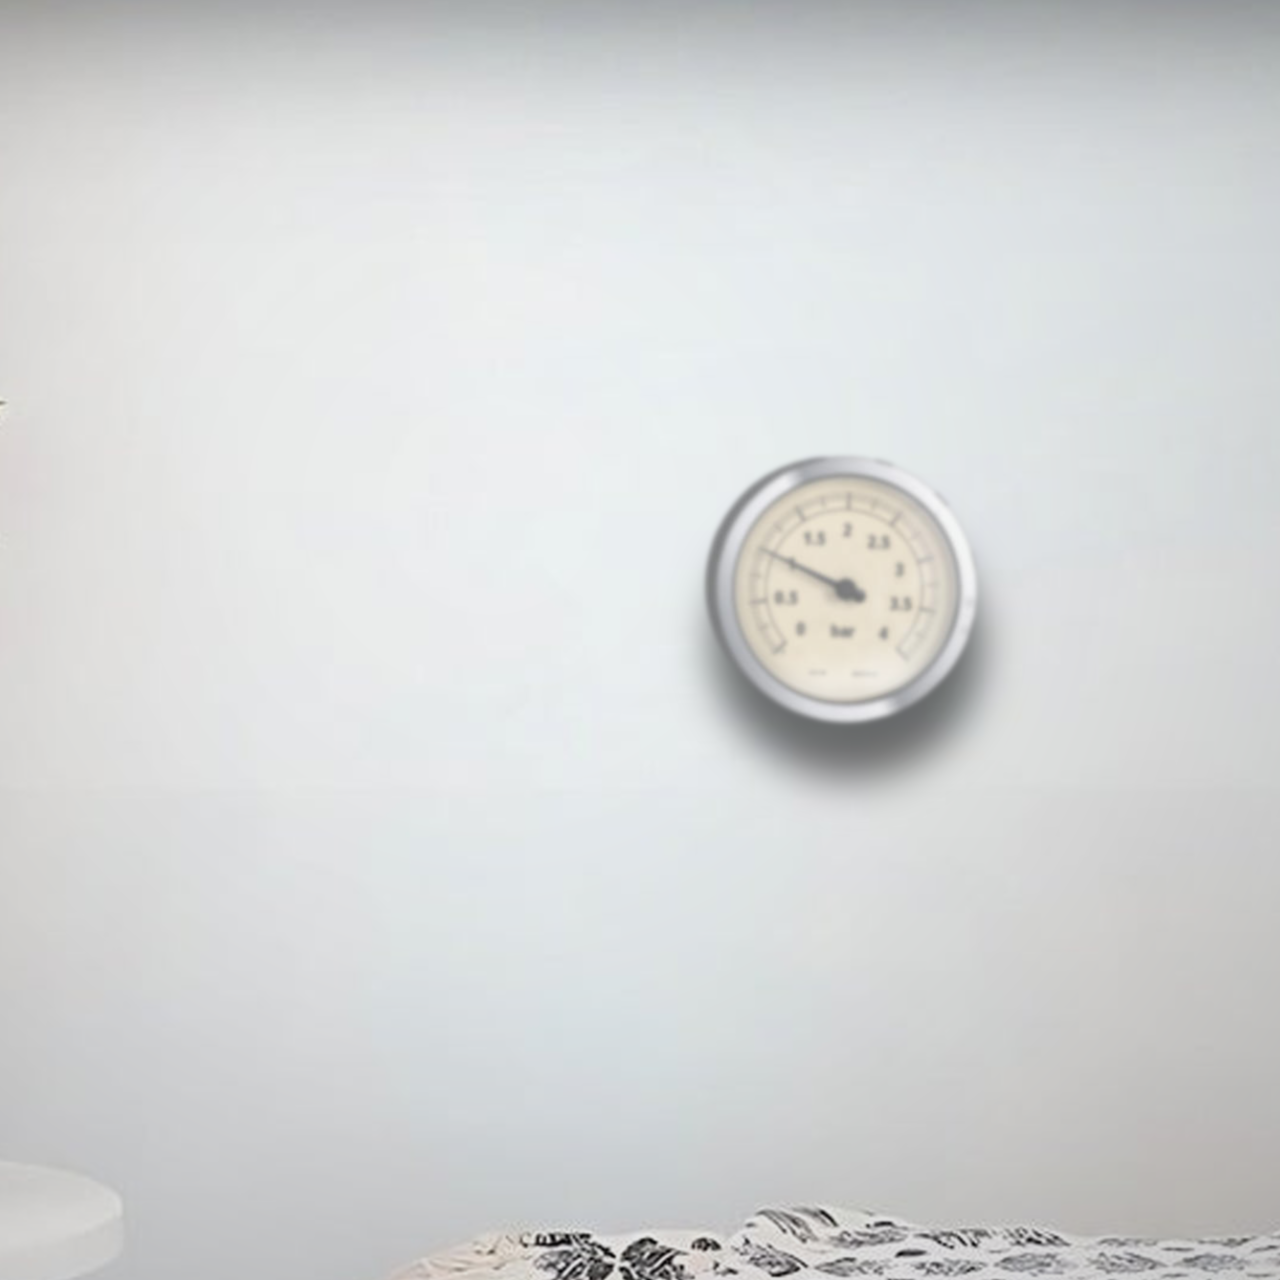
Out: 1 bar
